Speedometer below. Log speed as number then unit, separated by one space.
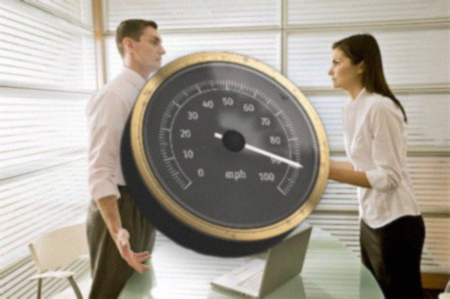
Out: 90 mph
